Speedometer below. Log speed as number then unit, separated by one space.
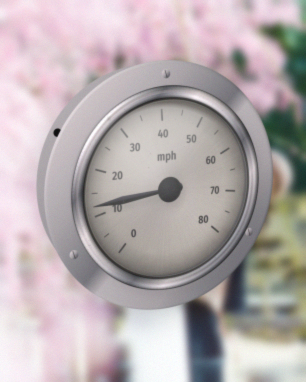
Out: 12.5 mph
